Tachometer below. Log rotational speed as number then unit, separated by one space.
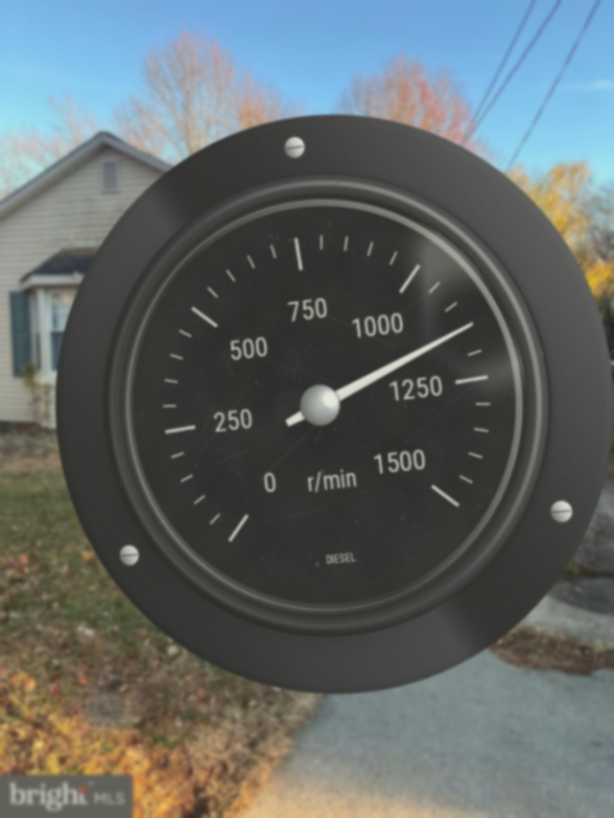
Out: 1150 rpm
